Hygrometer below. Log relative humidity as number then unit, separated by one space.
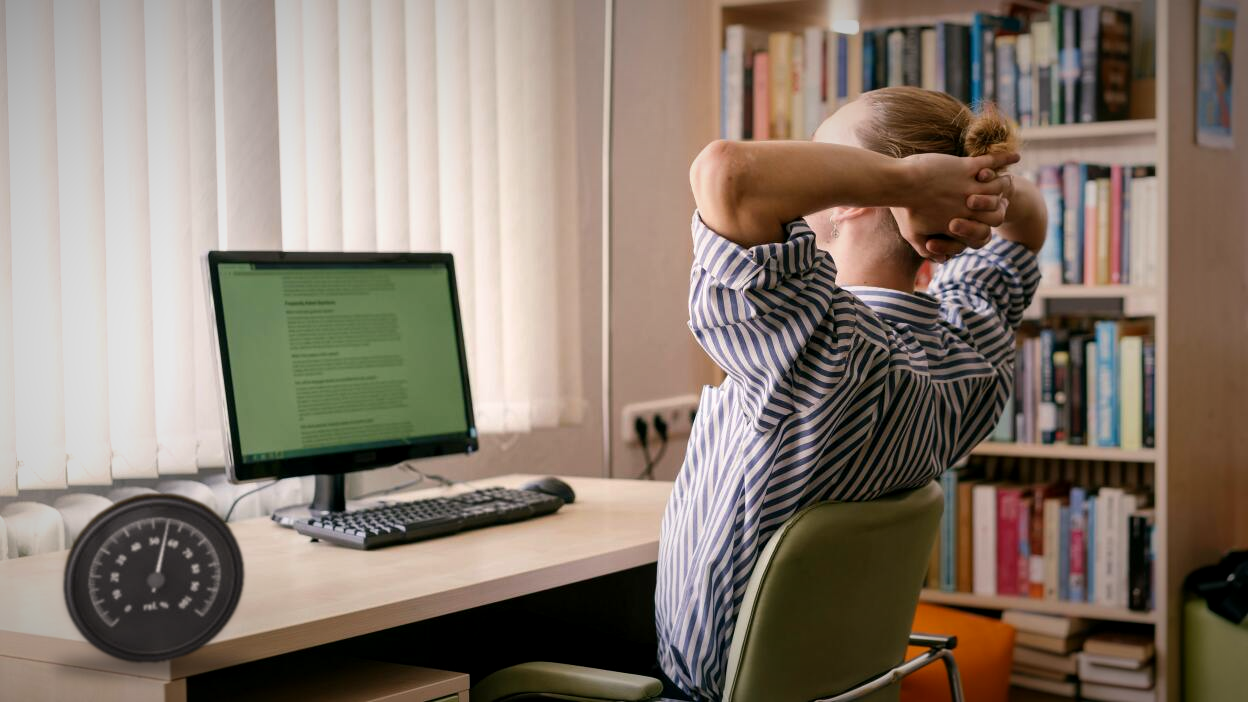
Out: 55 %
